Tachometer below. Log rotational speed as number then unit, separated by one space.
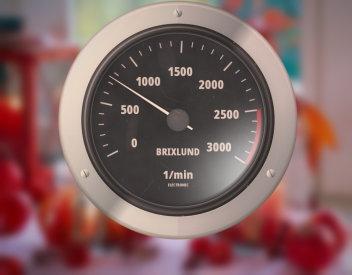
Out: 750 rpm
